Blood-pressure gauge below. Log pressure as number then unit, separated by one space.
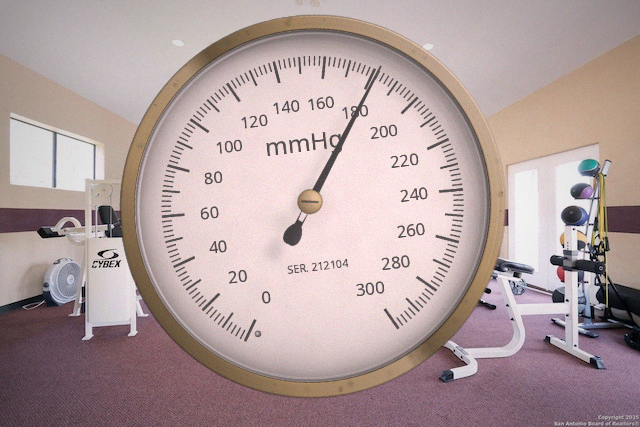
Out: 182 mmHg
